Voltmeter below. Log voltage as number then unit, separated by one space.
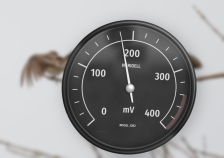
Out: 180 mV
